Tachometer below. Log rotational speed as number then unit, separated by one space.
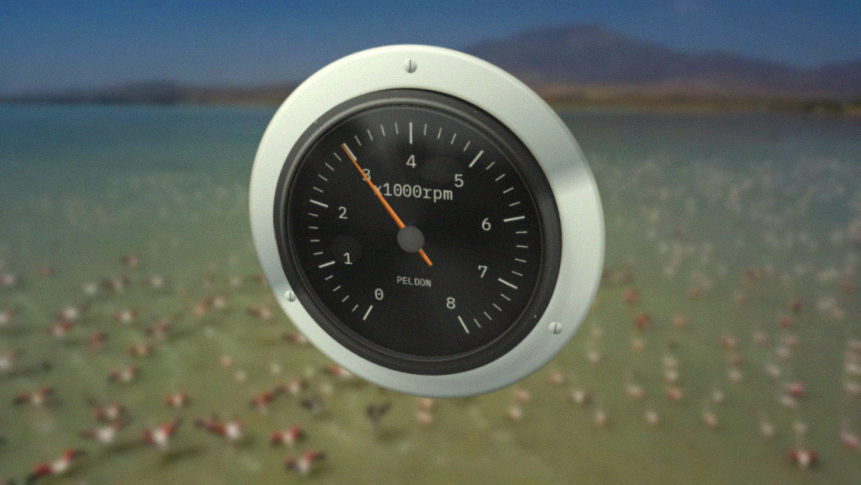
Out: 3000 rpm
